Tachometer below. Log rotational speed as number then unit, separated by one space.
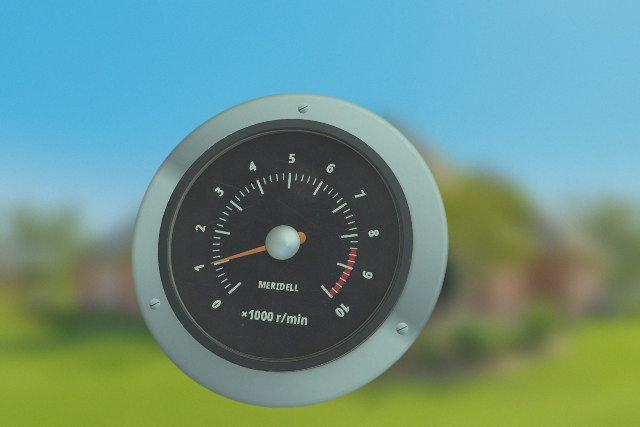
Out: 1000 rpm
